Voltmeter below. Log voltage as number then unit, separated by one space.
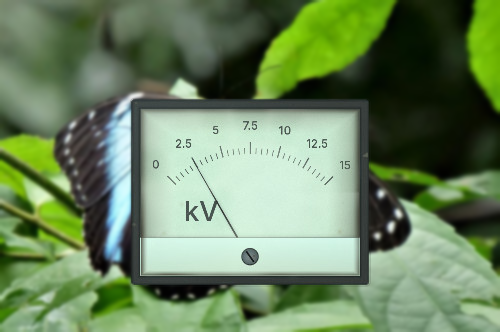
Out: 2.5 kV
